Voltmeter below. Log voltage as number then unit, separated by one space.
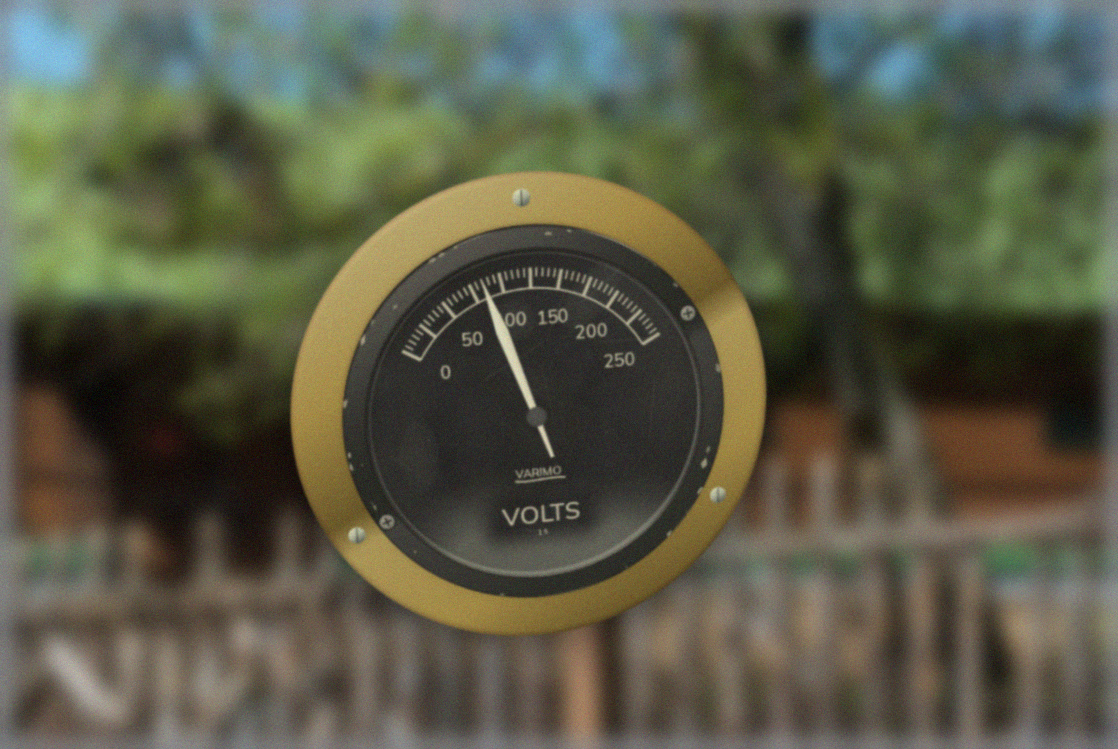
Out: 85 V
